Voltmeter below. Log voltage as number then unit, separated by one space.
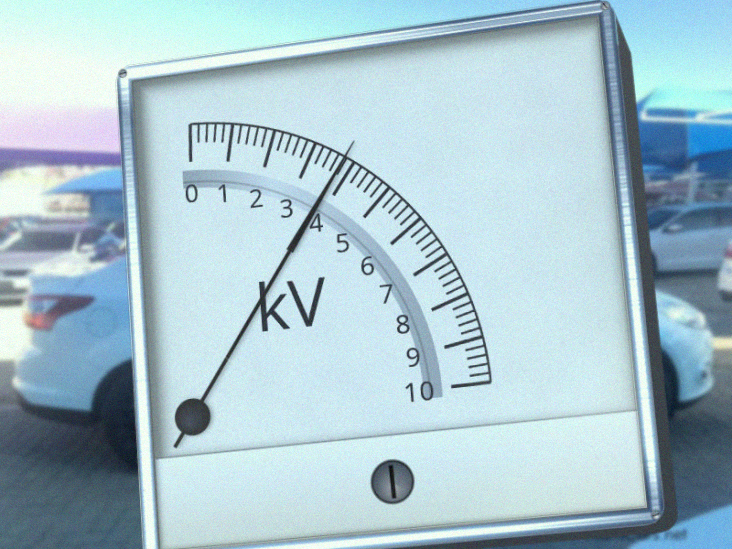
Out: 3.8 kV
